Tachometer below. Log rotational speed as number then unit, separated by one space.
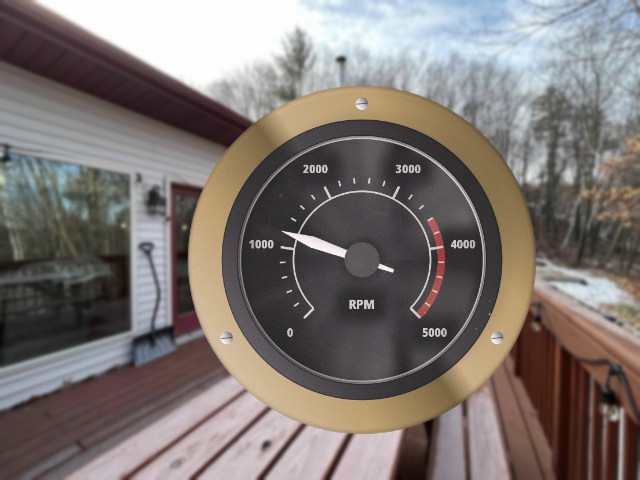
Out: 1200 rpm
